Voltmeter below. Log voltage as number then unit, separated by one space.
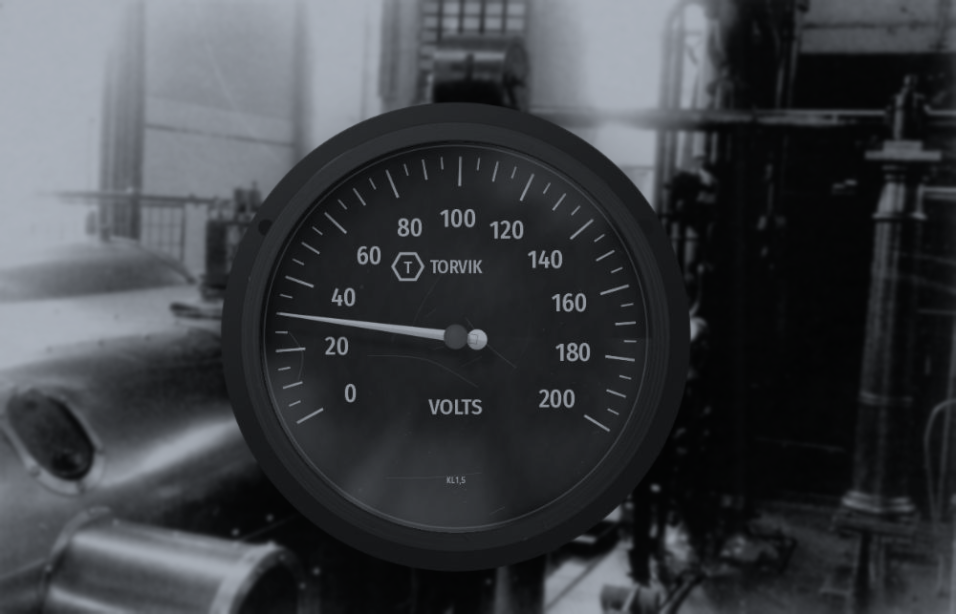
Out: 30 V
